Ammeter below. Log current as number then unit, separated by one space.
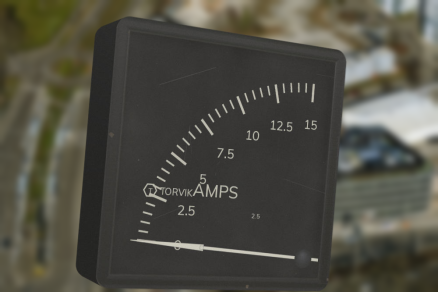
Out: 0 A
